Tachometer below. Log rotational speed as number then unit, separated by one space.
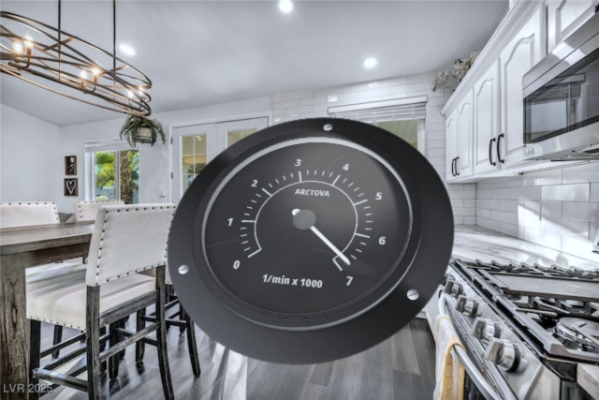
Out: 6800 rpm
